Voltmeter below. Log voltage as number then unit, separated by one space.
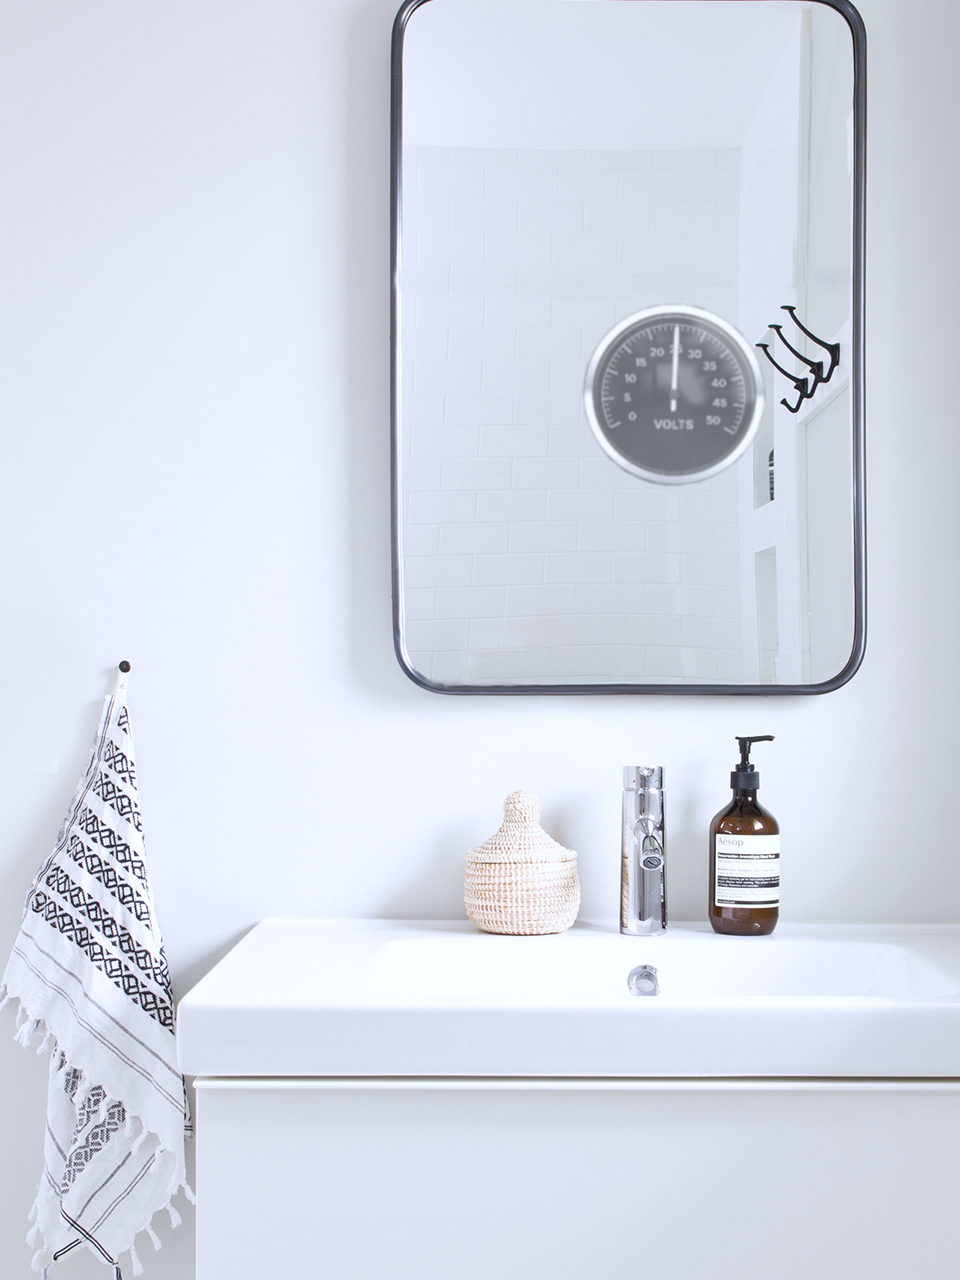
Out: 25 V
